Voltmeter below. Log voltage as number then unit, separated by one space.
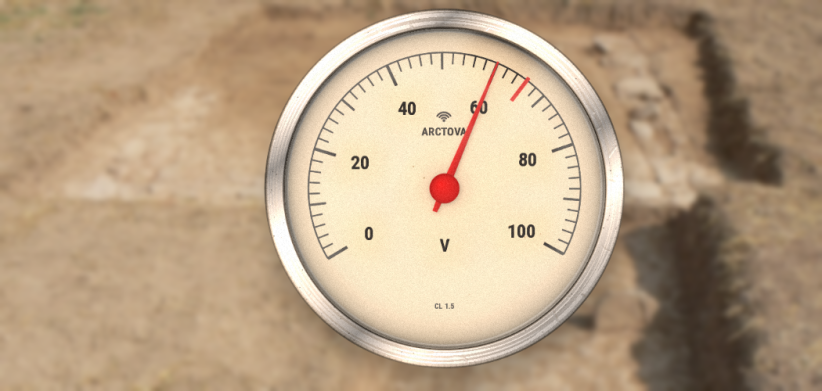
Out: 60 V
